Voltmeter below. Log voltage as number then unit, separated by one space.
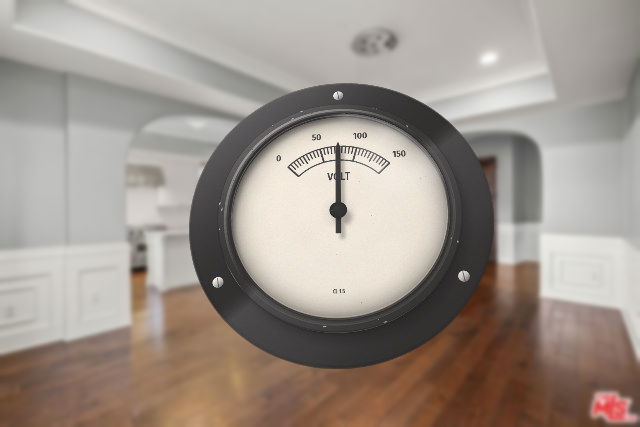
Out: 75 V
